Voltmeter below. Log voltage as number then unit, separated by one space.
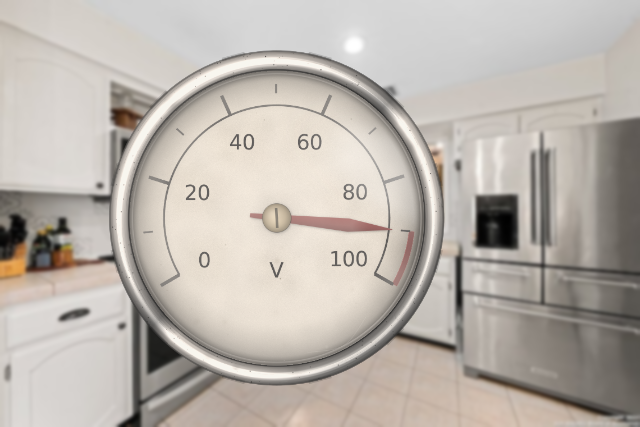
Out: 90 V
